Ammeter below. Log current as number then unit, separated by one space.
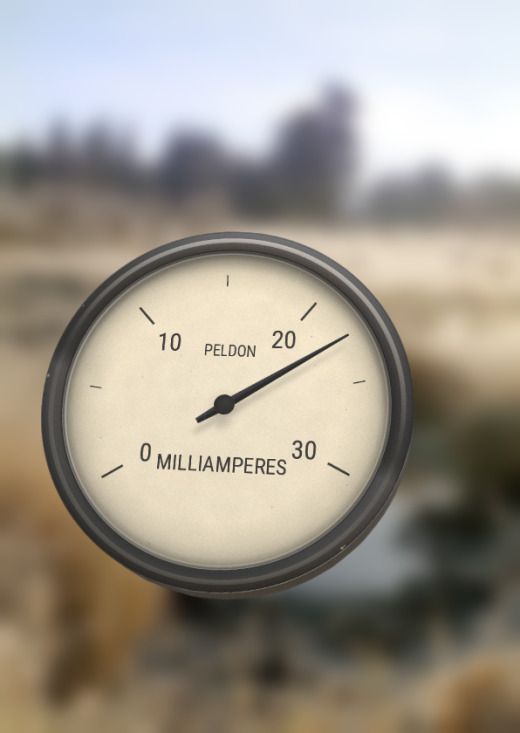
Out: 22.5 mA
